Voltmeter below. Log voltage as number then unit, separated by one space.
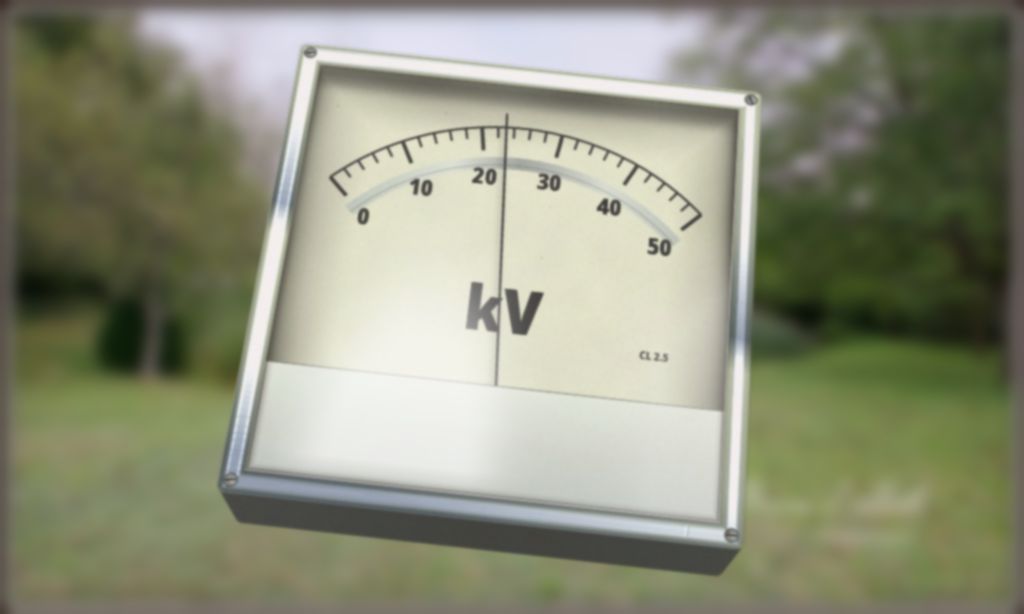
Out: 23 kV
